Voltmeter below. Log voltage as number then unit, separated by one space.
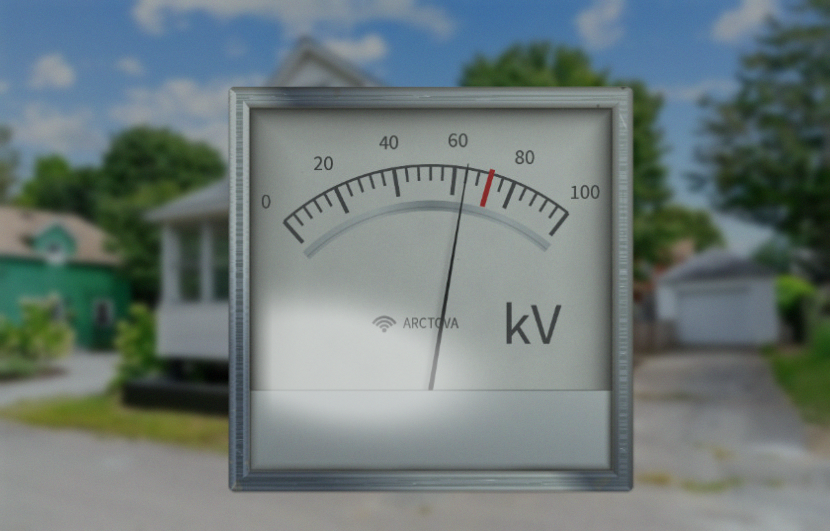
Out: 64 kV
